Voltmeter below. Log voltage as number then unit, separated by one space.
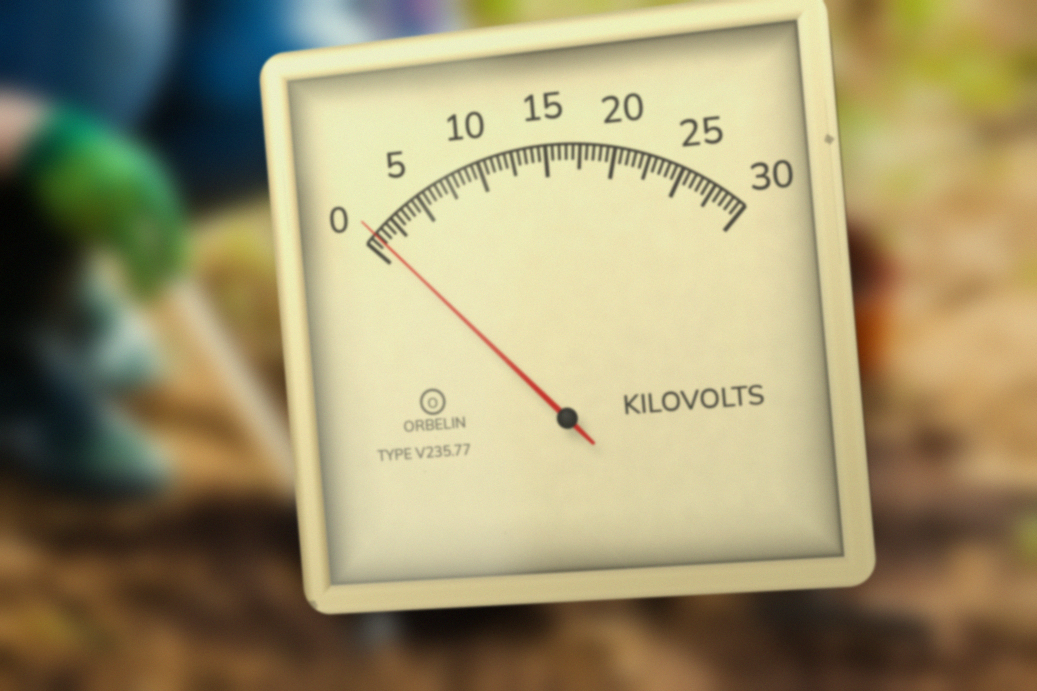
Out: 1 kV
